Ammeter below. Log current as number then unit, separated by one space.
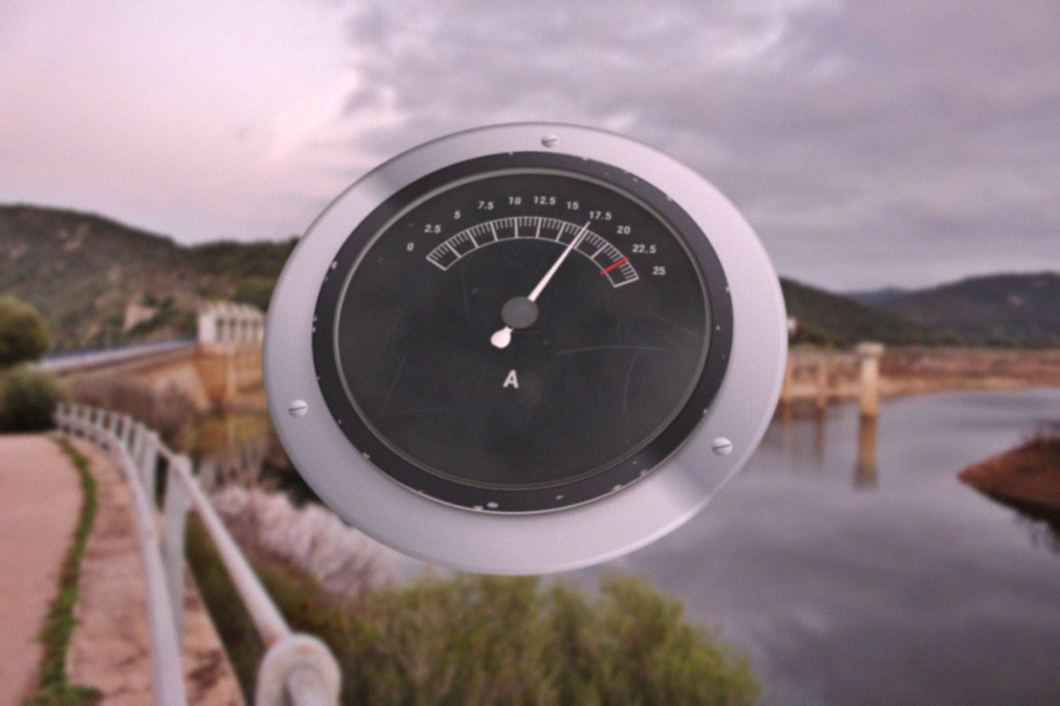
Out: 17.5 A
